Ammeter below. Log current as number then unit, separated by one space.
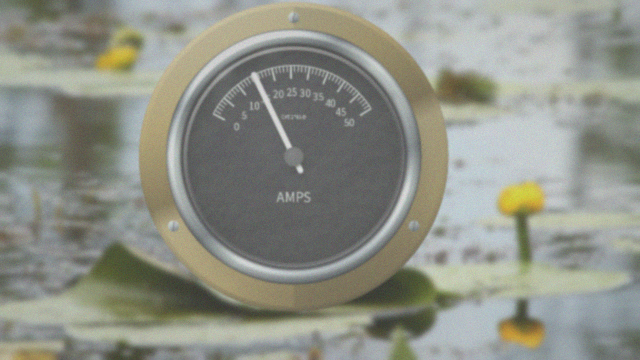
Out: 15 A
